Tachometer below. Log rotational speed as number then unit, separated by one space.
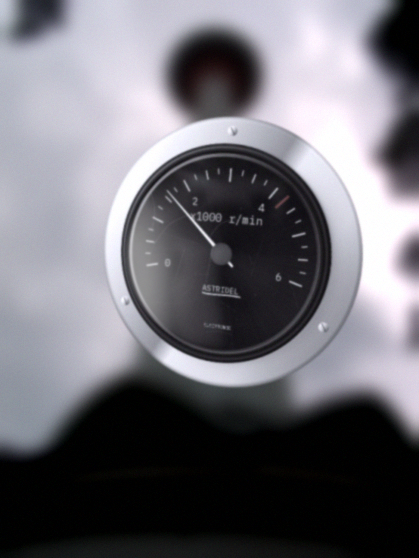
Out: 1625 rpm
